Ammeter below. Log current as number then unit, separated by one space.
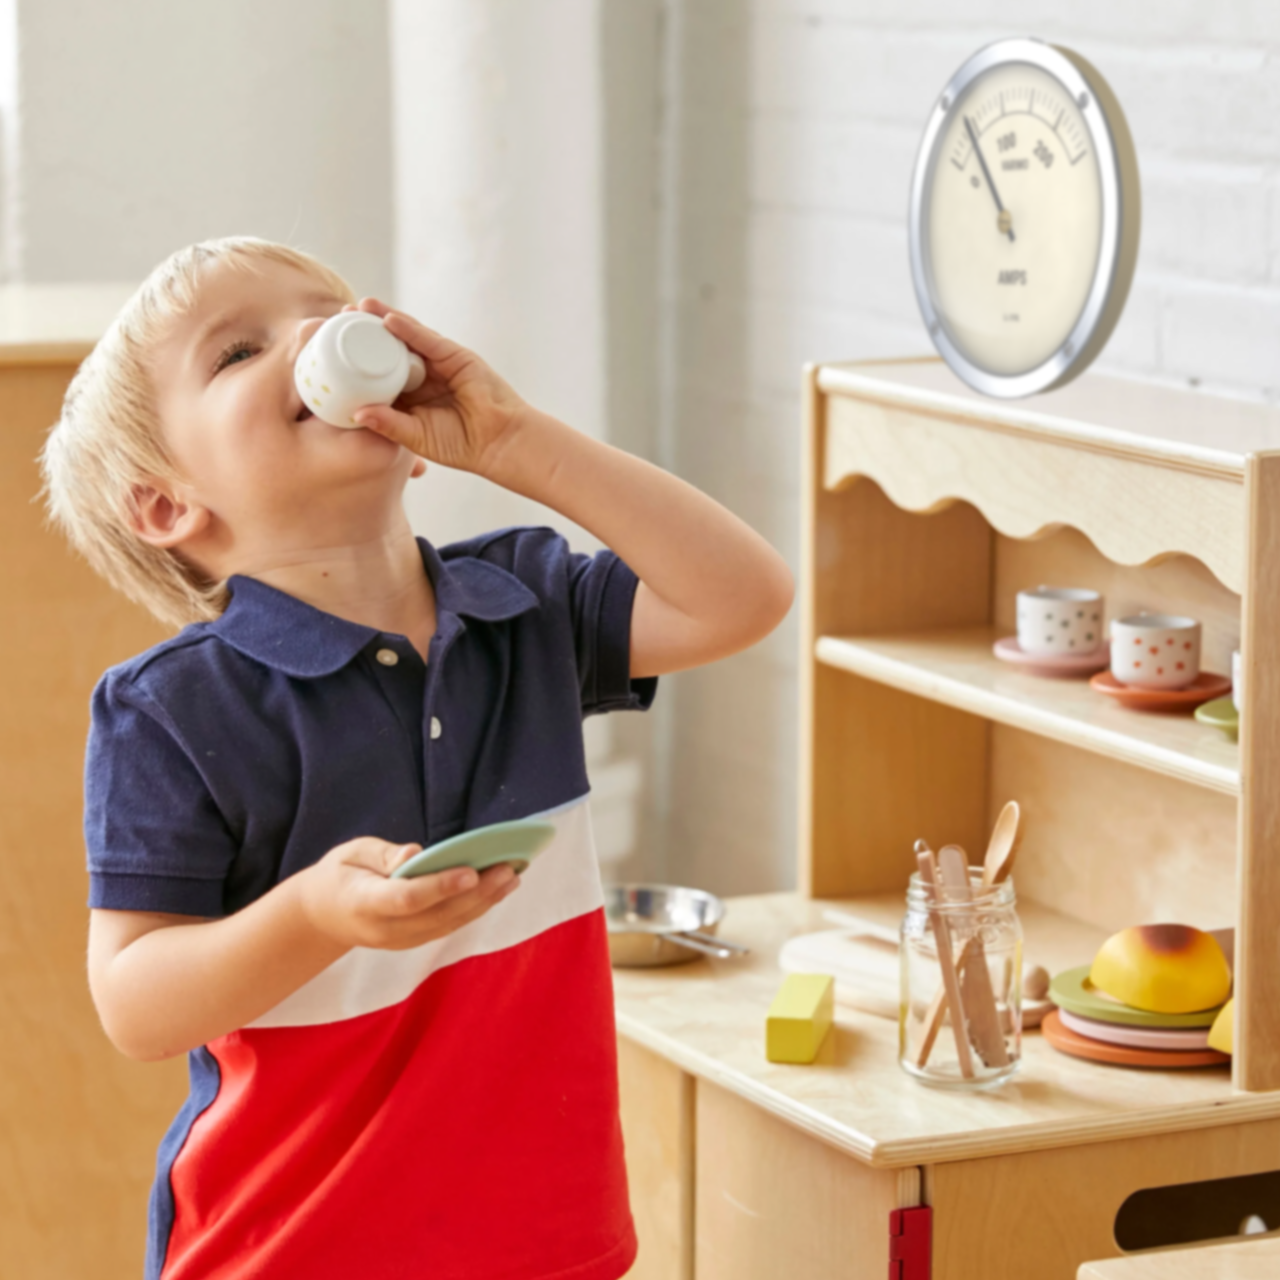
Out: 50 A
